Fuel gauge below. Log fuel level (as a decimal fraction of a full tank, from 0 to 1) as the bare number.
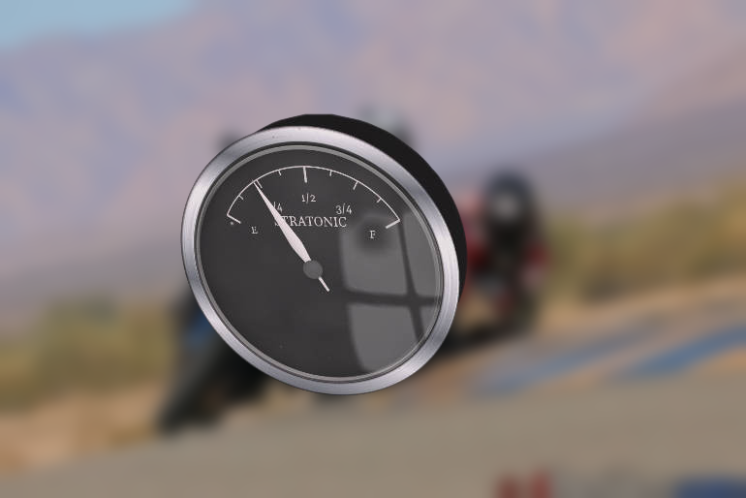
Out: 0.25
